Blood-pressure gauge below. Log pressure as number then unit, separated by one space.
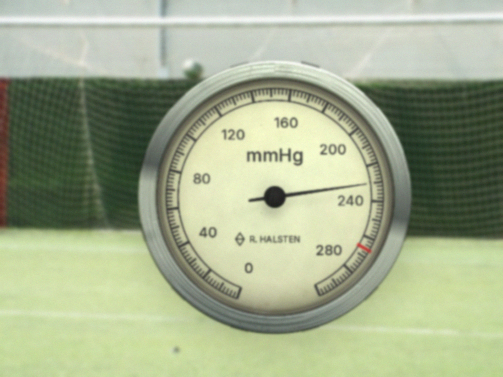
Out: 230 mmHg
